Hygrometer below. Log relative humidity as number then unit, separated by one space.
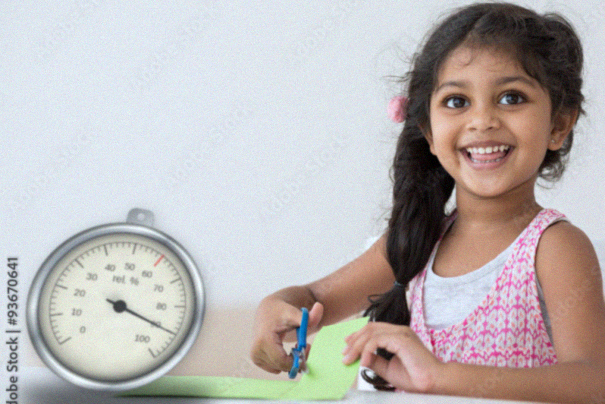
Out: 90 %
